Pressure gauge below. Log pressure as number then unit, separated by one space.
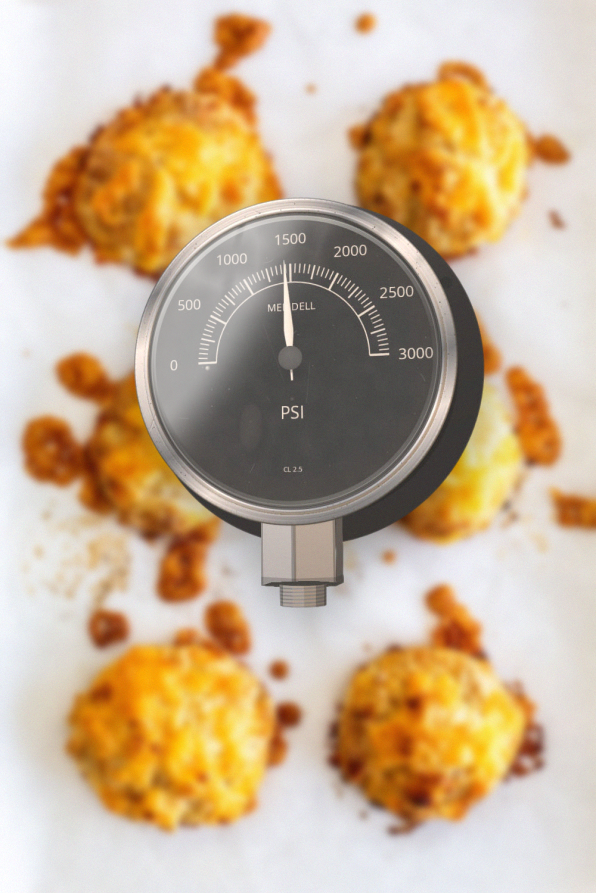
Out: 1450 psi
